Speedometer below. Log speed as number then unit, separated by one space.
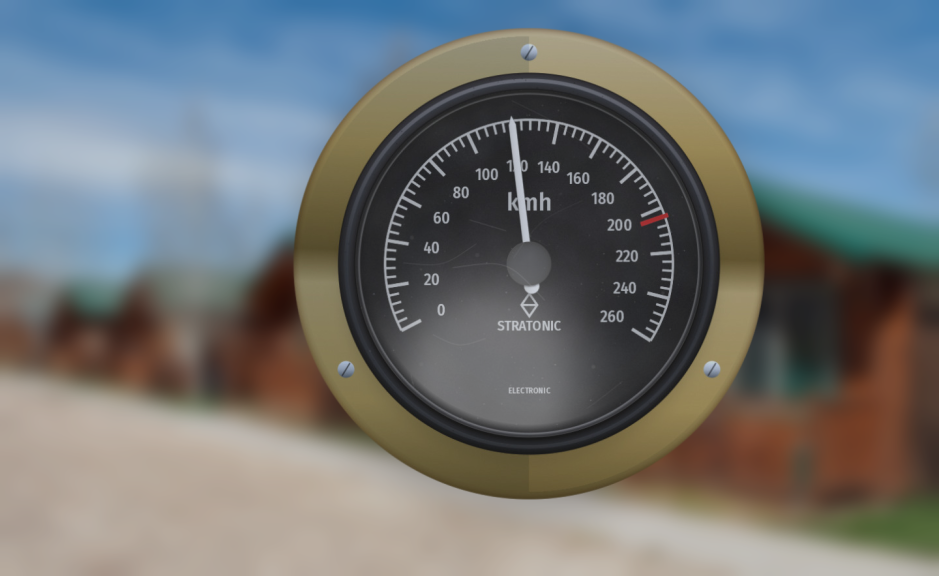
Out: 120 km/h
